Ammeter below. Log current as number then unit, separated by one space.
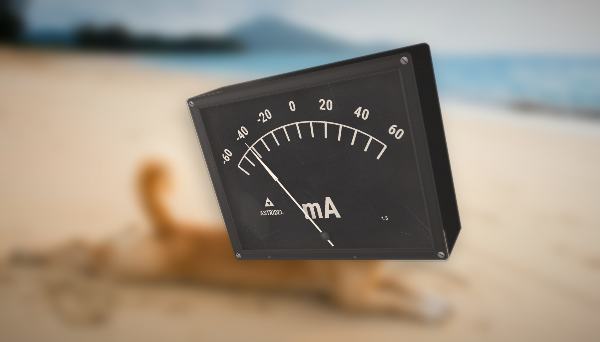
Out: -40 mA
